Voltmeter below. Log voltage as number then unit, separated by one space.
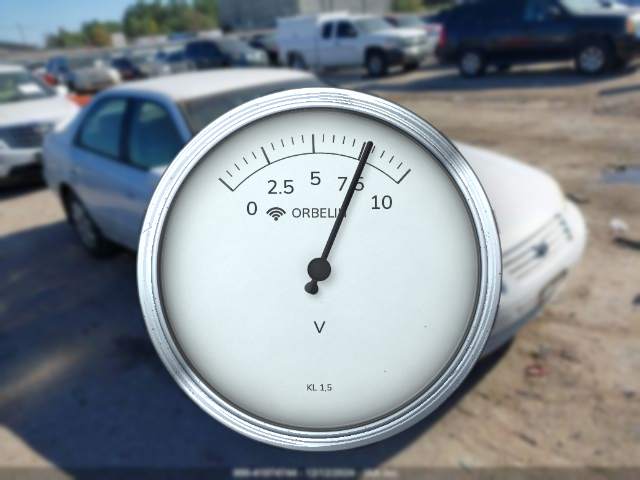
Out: 7.75 V
